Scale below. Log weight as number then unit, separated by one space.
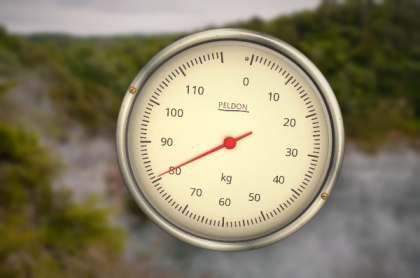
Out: 81 kg
